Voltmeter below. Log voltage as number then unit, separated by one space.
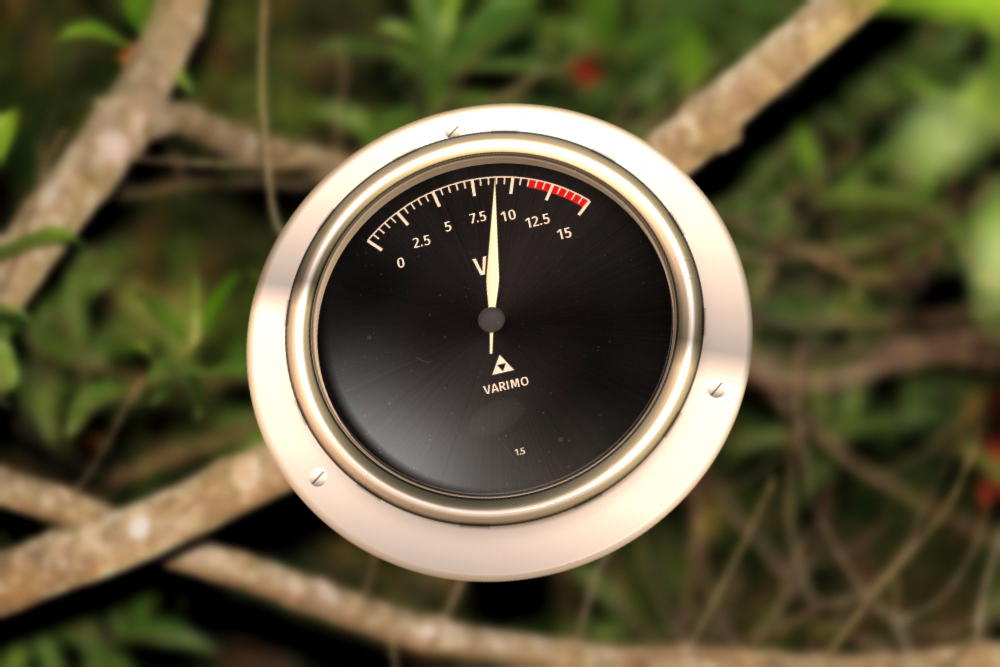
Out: 9 V
